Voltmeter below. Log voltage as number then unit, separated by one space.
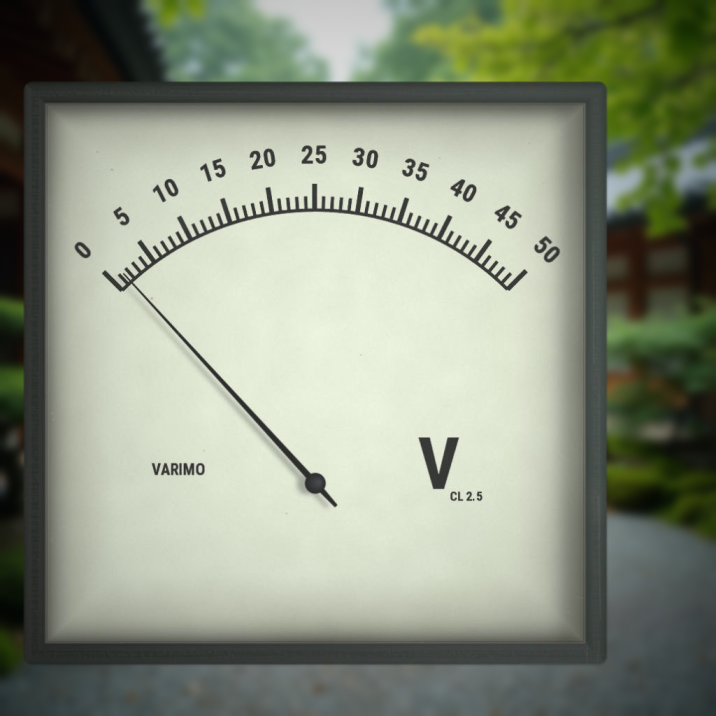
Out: 1.5 V
